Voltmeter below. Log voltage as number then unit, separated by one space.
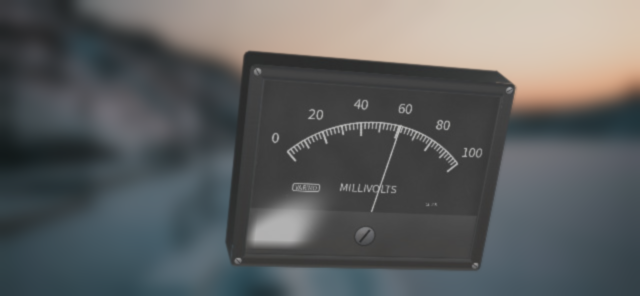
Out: 60 mV
